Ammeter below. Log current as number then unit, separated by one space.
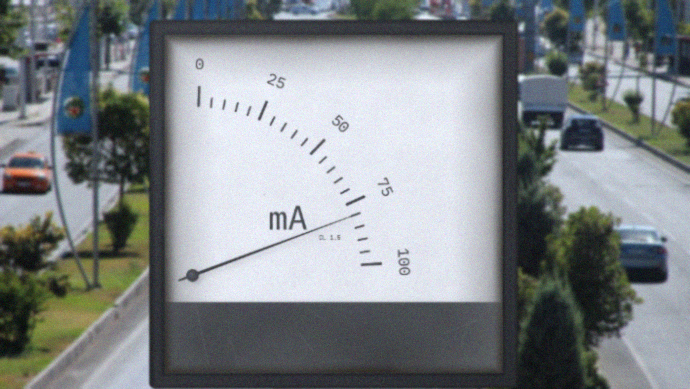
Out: 80 mA
